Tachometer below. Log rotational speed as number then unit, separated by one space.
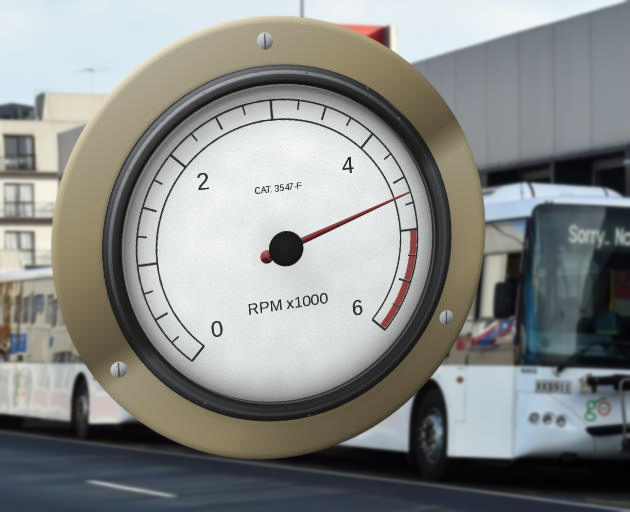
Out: 4625 rpm
